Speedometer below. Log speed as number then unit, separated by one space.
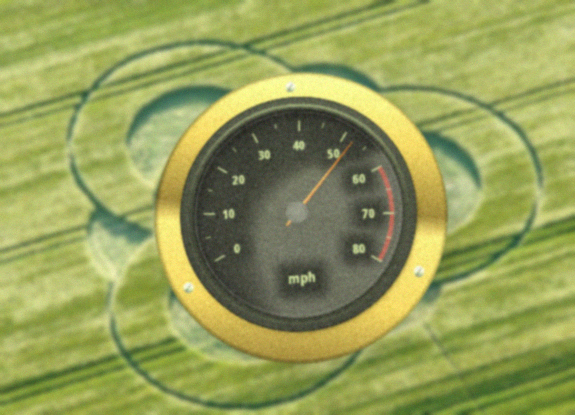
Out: 52.5 mph
